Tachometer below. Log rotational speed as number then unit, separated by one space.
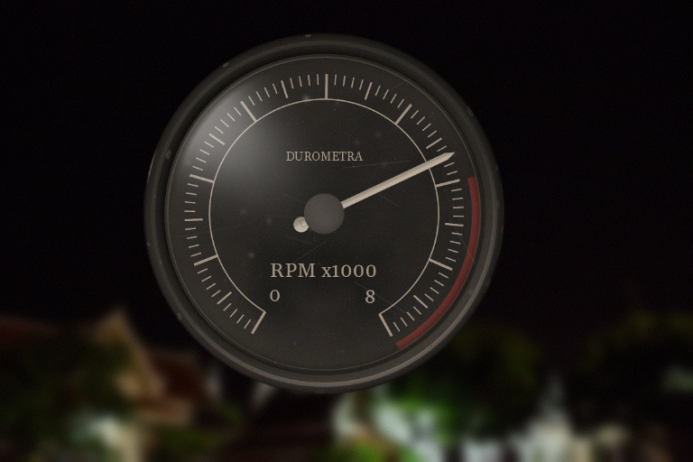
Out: 5700 rpm
